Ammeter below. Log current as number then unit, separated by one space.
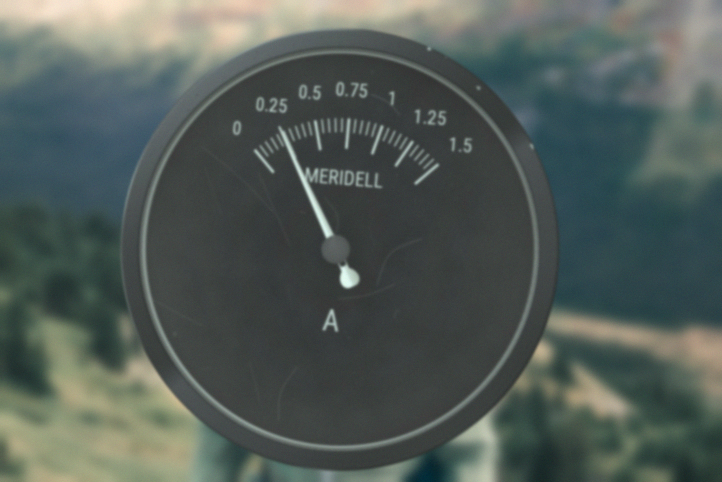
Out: 0.25 A
